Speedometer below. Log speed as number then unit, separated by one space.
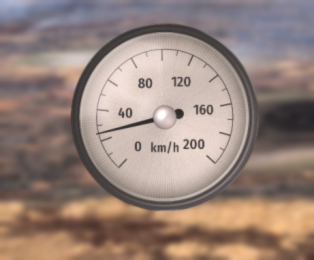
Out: 25 km/h
